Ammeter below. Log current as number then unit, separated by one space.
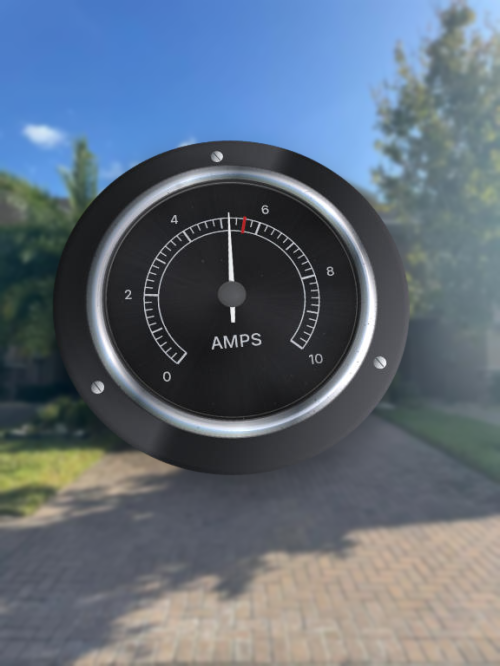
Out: 5.2 A
